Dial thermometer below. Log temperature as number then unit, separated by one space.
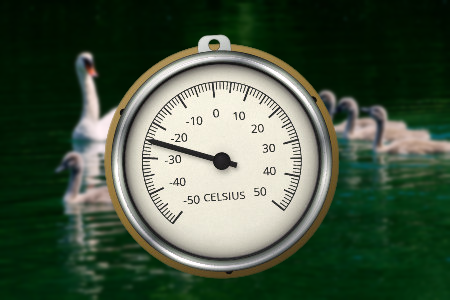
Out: -25 °C
